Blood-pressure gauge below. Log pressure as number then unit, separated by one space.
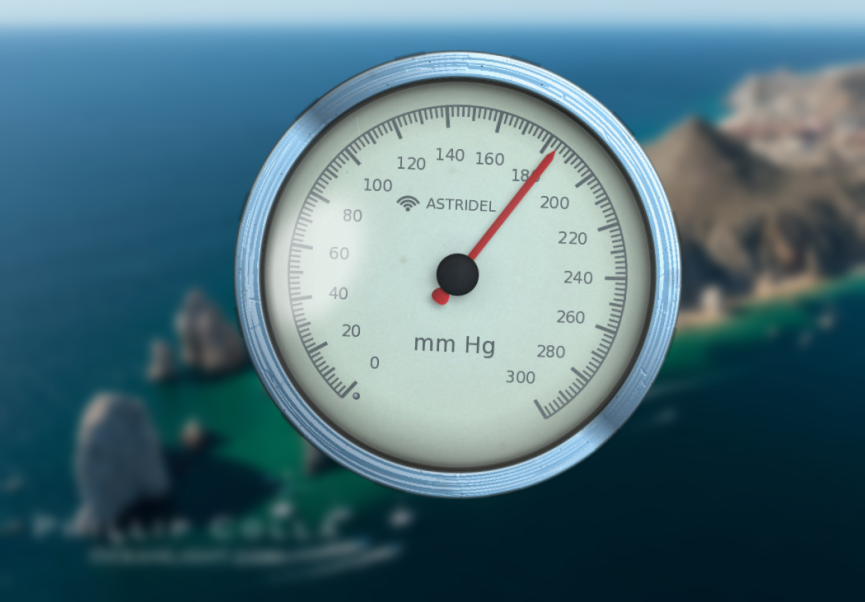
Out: 184 mmHg
